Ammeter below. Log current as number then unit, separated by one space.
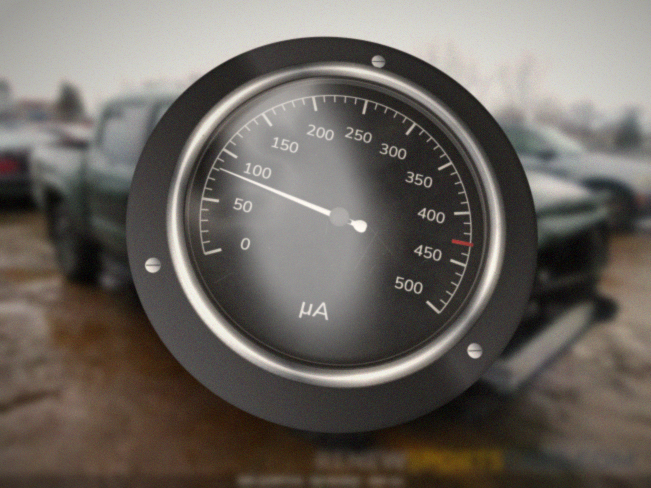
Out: 80 µA
